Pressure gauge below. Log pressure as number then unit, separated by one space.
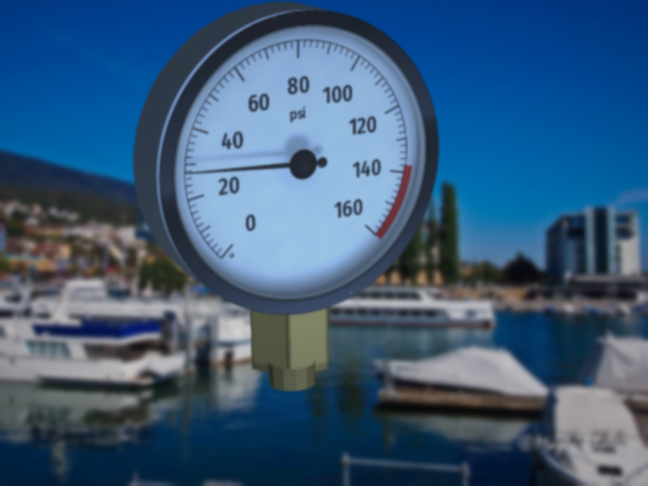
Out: 28 psi
